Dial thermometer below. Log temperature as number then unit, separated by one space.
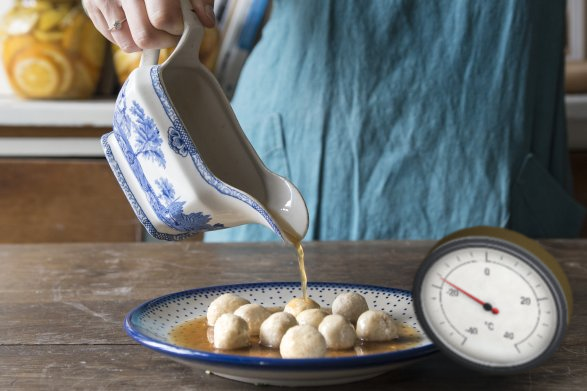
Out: -16 °C
